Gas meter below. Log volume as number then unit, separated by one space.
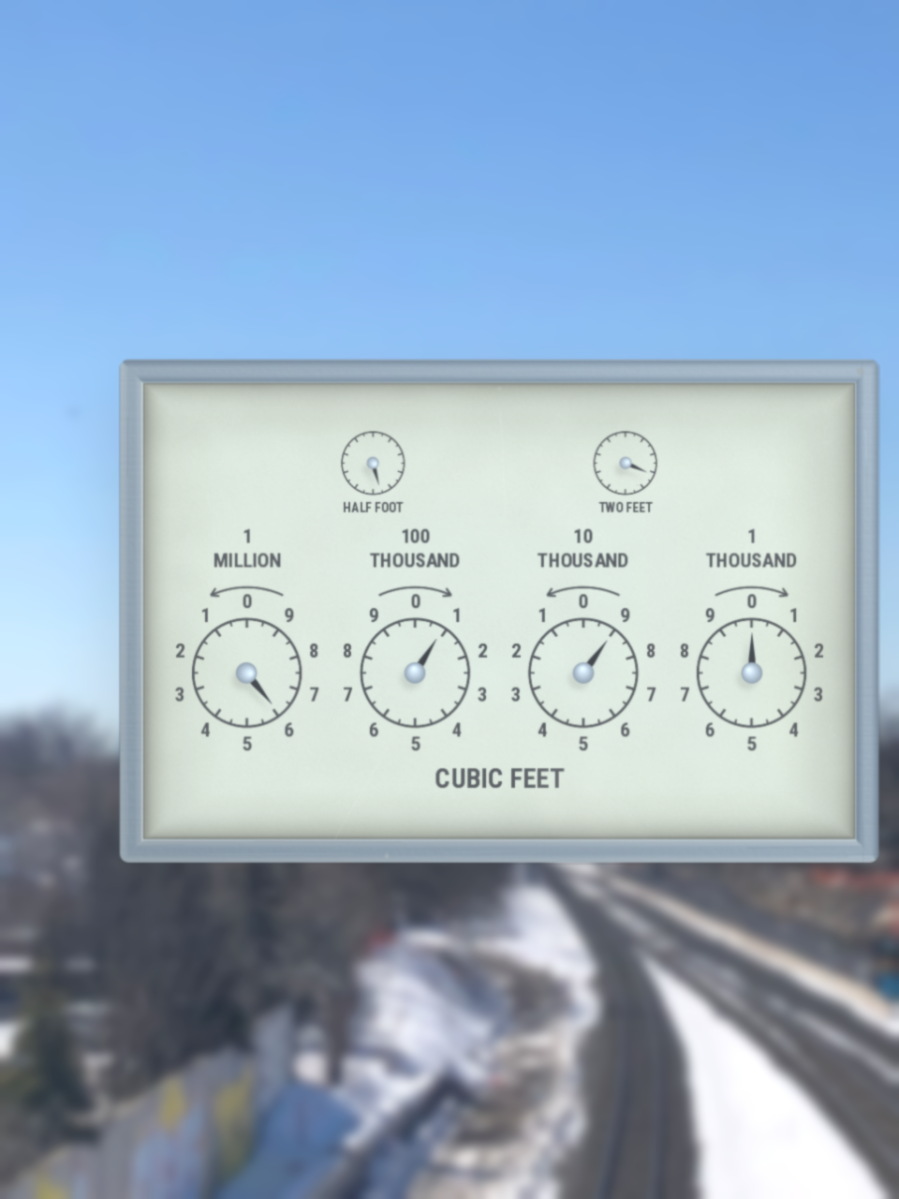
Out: 609000 ft³
